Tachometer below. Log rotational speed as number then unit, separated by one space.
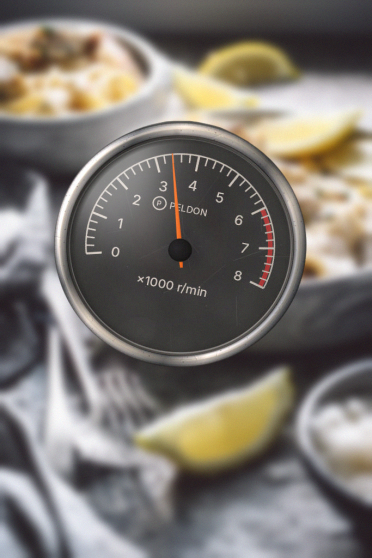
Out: 3400 rpm
